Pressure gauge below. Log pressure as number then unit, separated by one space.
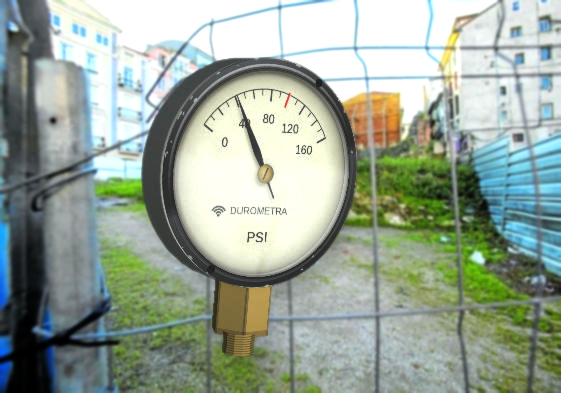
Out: 40 psi
